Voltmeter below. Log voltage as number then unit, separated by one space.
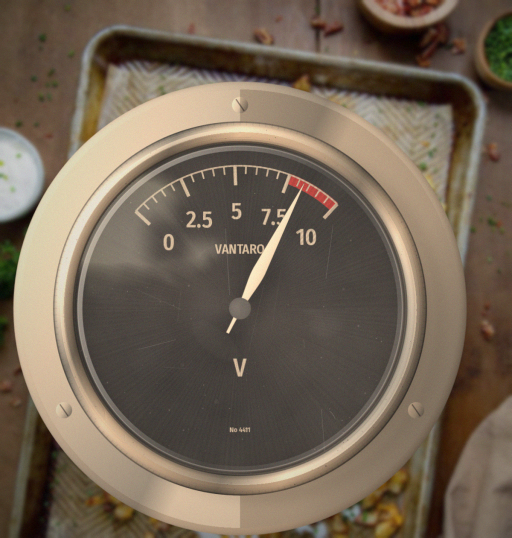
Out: 8.25 V
